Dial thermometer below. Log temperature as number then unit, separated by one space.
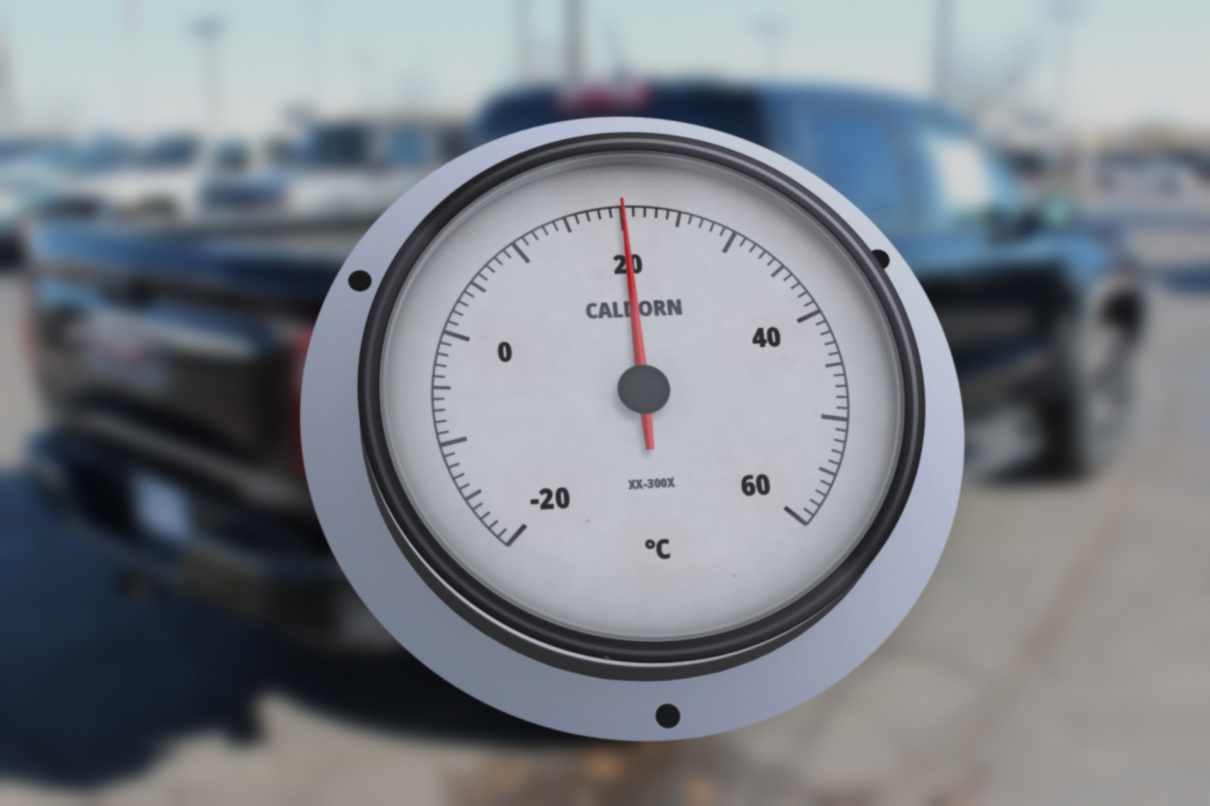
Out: 20 °C
